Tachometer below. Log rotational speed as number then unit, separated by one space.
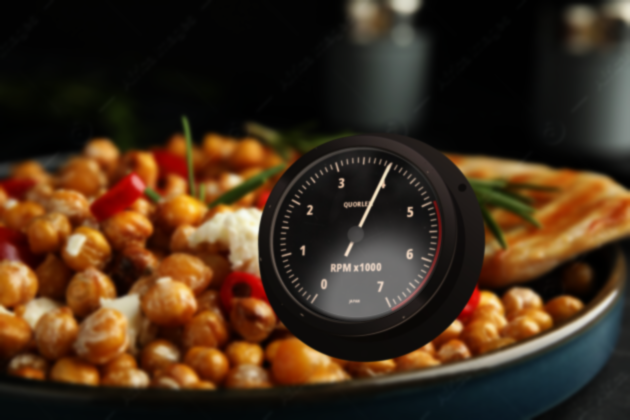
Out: 4000 rpm
